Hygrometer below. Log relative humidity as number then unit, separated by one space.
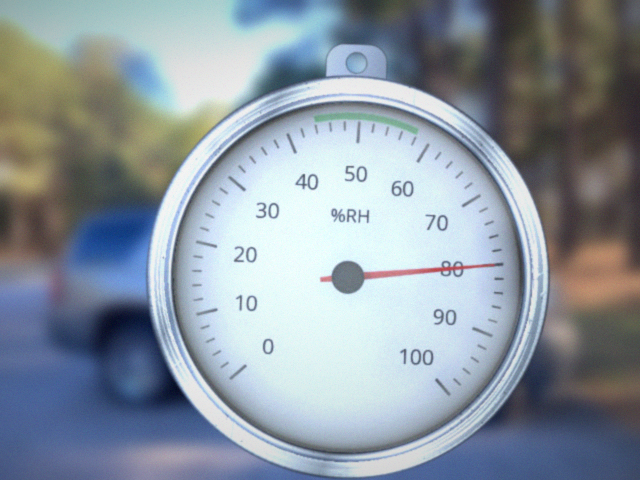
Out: 80 %
